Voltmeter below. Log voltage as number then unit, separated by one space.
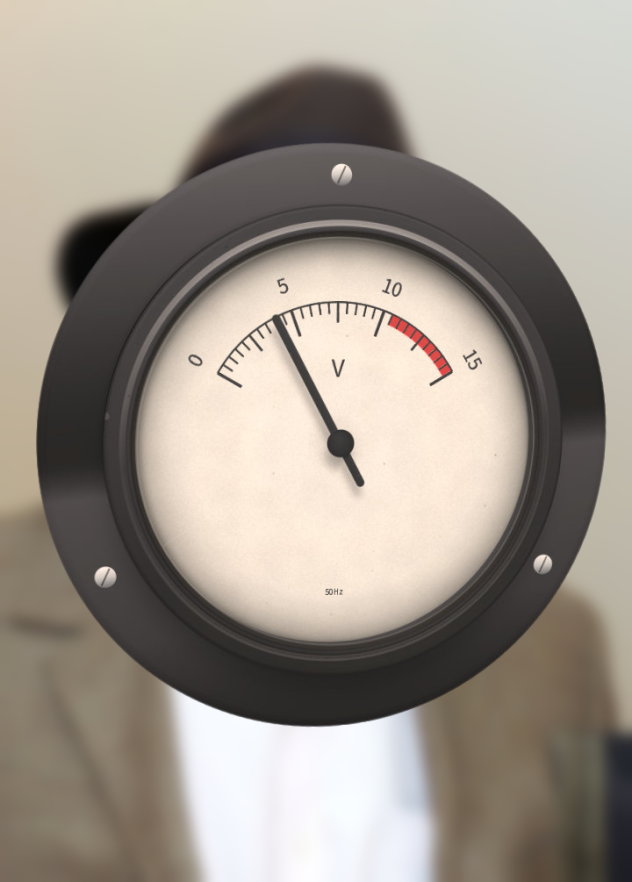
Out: 4 V
